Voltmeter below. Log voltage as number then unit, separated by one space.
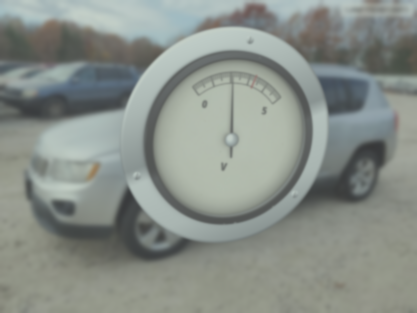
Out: 2 V
